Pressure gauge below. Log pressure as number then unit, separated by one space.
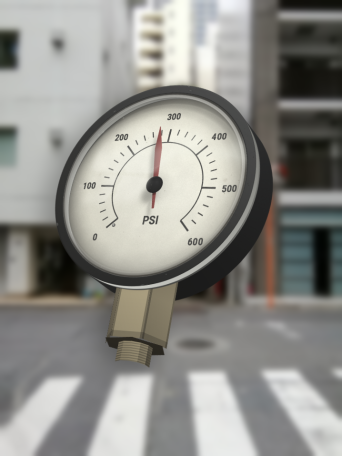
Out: 280 psi
